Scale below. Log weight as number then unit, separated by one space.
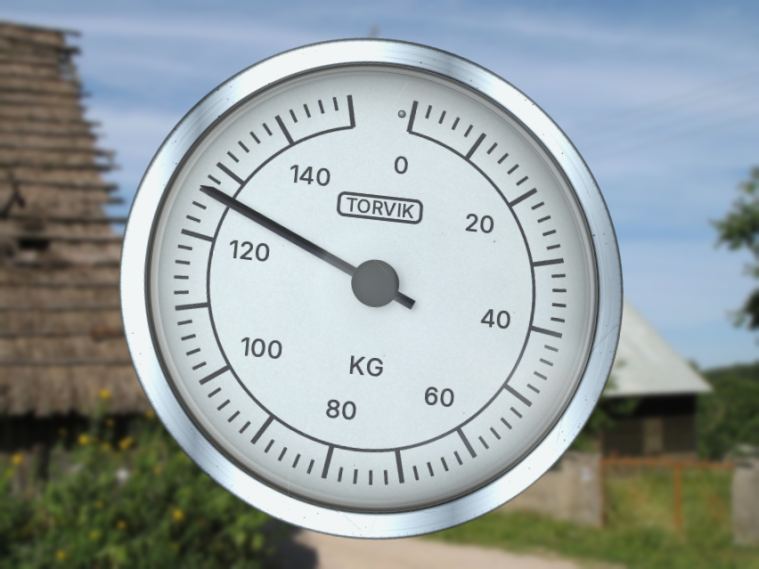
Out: 126 kg
